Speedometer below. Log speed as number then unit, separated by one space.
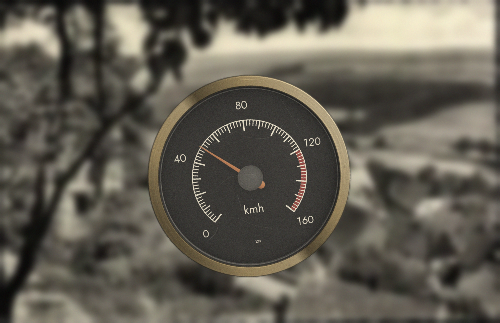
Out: 50 km/h
